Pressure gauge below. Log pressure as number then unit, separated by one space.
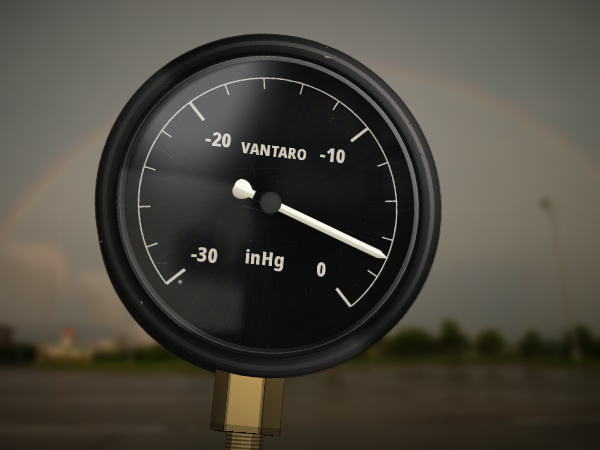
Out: -3 inHg
